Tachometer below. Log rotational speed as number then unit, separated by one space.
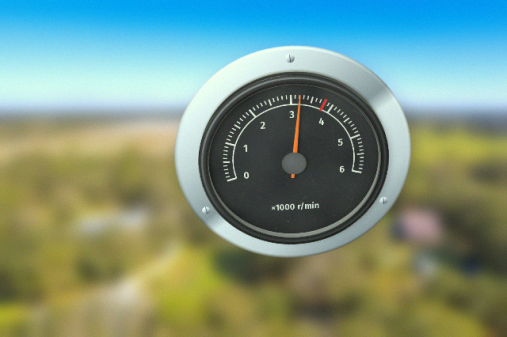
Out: 3200 rpm
